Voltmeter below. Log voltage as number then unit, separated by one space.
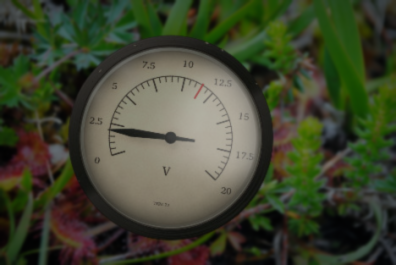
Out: 2 V
